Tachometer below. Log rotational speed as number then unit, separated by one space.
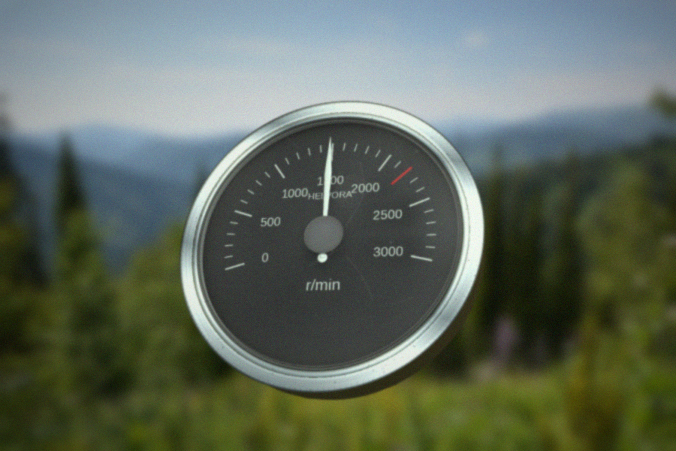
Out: 1500 rpm
